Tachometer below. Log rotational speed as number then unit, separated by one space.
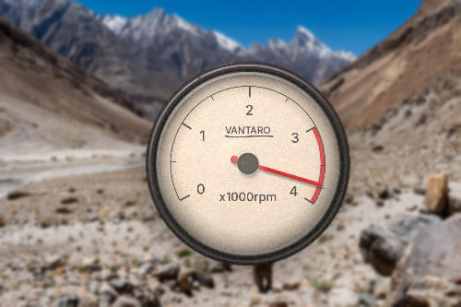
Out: 3750 rpm
